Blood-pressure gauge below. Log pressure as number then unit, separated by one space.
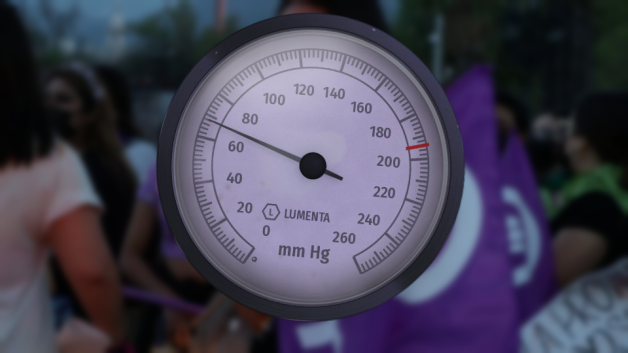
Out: 68 mmHg
